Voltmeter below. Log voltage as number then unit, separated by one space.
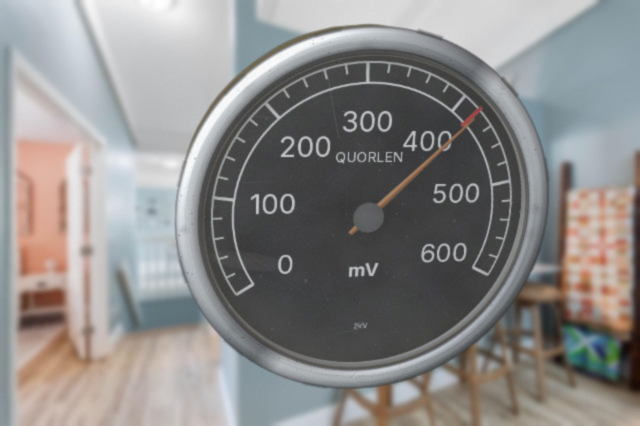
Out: 420 mV
